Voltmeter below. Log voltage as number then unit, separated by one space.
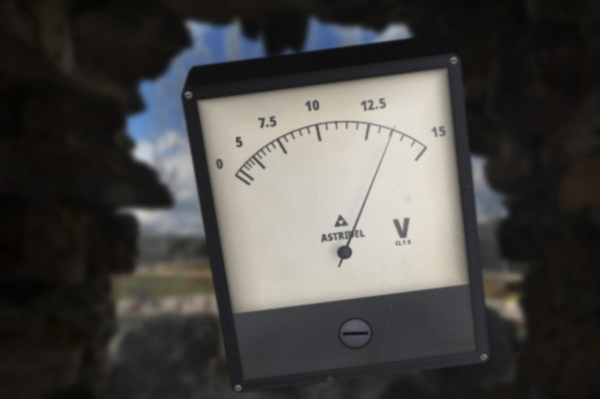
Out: 13.5 V
